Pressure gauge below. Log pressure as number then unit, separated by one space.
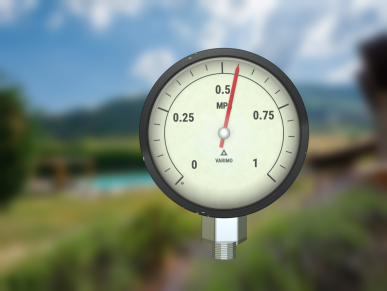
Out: 0.55 MPa
